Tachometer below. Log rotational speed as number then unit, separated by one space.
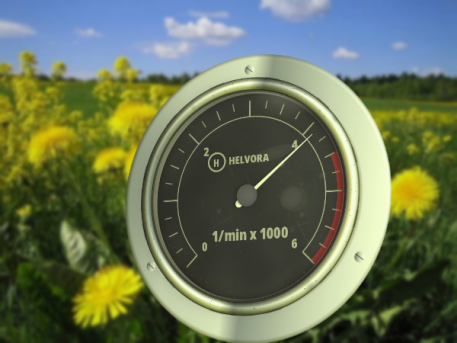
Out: 4125 rpm
